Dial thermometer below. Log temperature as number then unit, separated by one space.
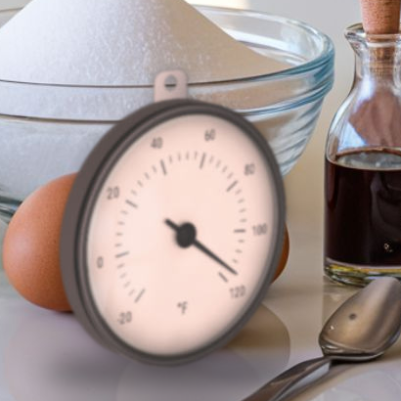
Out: 116 °F
